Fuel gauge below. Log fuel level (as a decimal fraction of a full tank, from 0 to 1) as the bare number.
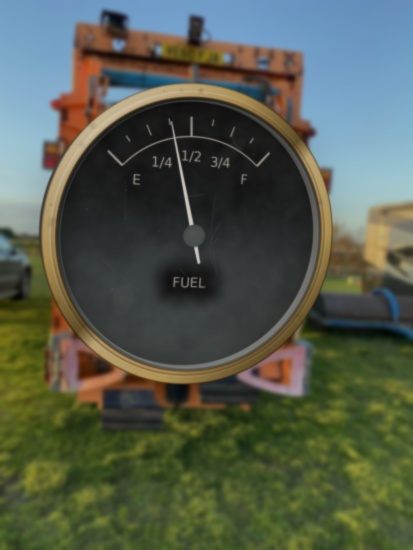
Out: 0.375
